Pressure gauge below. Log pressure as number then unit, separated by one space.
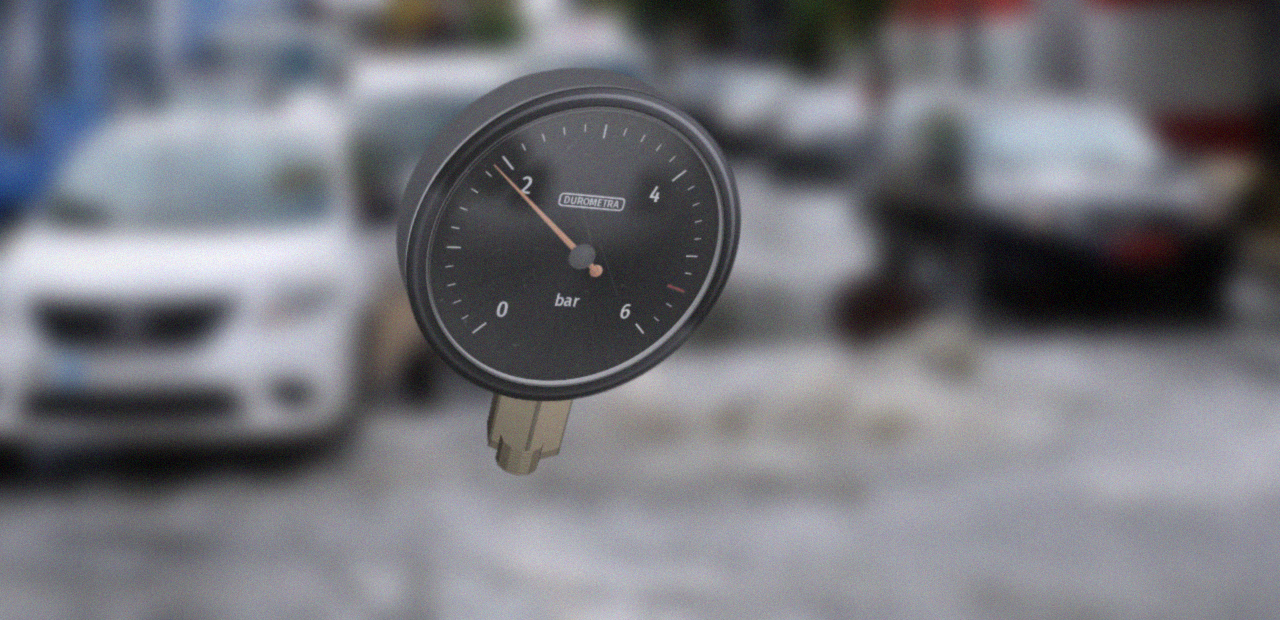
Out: 1.9 bar
